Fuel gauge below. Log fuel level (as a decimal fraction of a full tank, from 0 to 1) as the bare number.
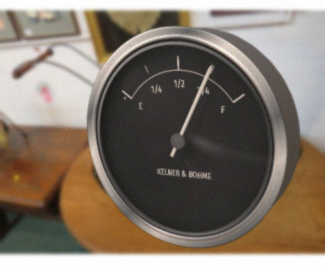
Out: 0.75
